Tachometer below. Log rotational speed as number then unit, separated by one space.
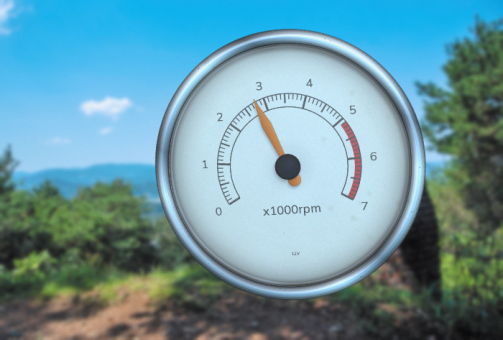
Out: 2800 rpm
